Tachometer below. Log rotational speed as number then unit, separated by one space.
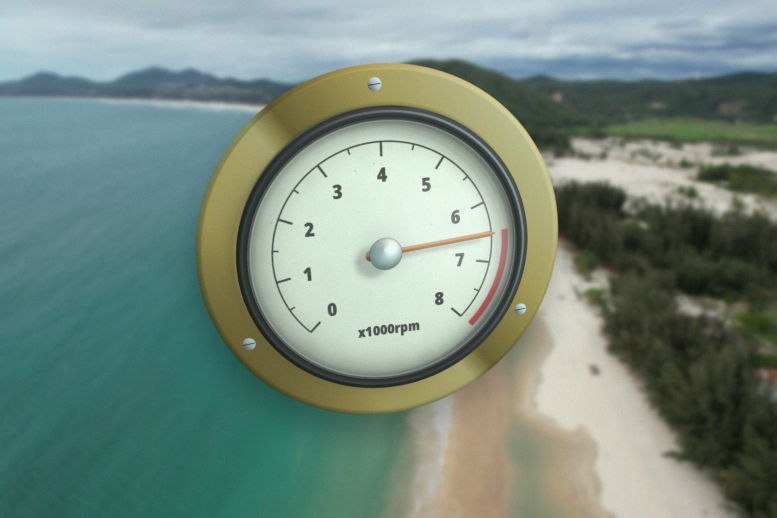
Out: 6500 rpm
